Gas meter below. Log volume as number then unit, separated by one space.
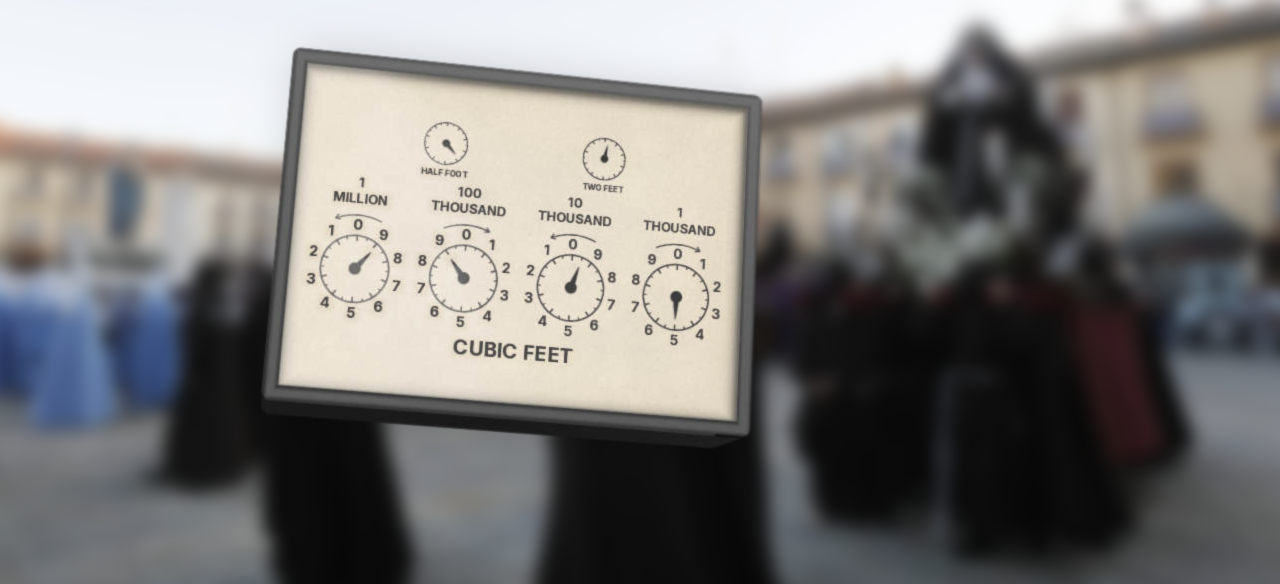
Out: 889500 ft³
